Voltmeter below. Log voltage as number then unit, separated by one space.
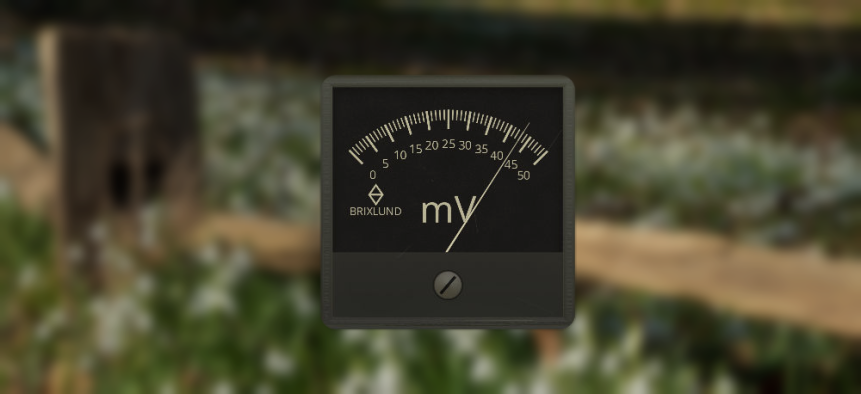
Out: 43 mV
